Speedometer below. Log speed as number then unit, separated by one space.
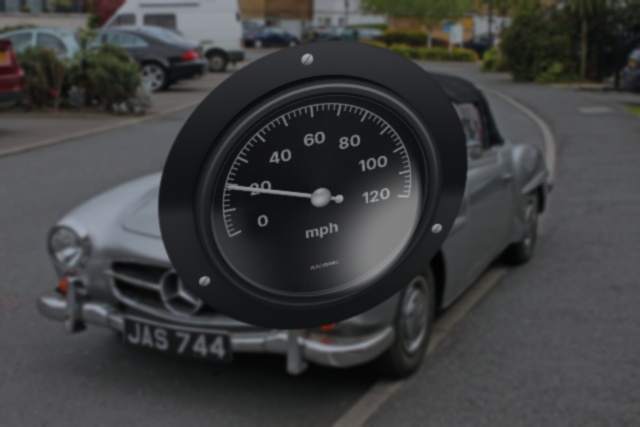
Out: 20 mph
